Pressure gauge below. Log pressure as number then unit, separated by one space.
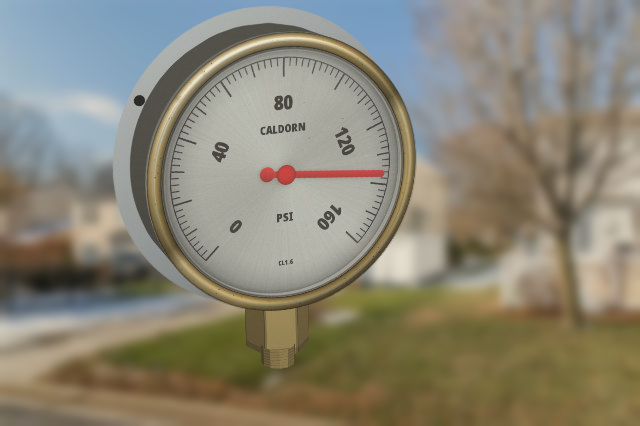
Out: 136 psi
